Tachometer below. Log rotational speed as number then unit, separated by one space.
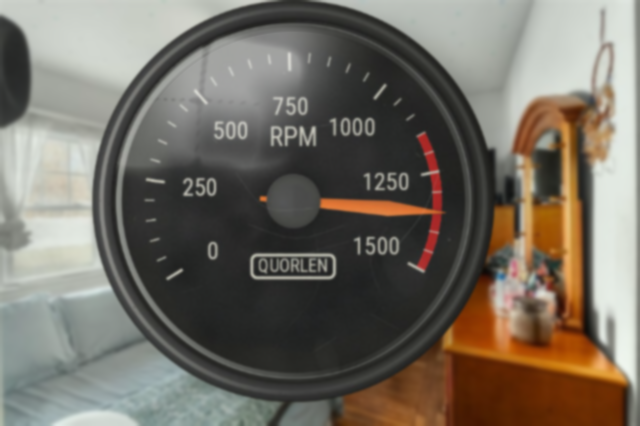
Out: 1350 rpm
